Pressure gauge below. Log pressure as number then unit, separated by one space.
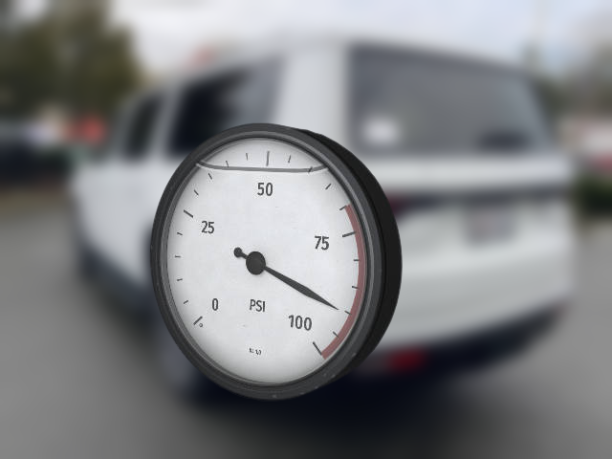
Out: 90 psi
